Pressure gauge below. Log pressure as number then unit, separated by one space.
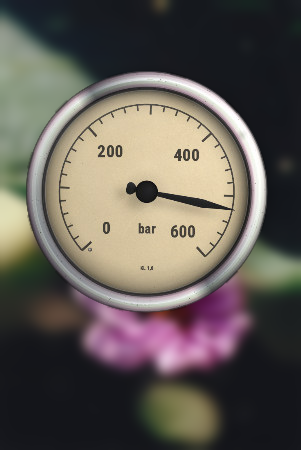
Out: 520 bar
